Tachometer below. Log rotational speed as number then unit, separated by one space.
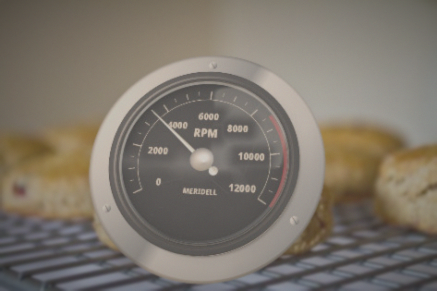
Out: 3500 rpm
